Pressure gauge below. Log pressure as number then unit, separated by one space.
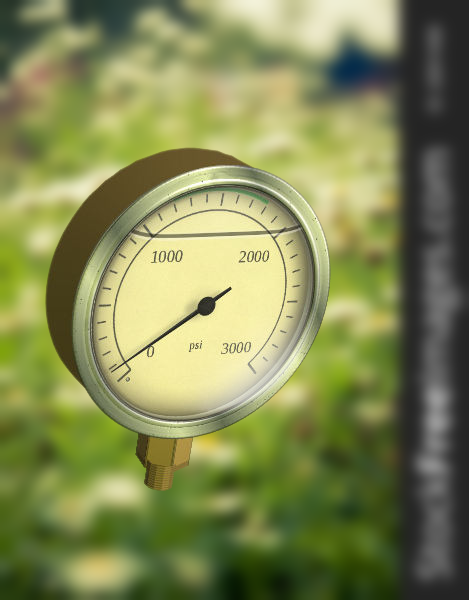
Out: 100 psi
